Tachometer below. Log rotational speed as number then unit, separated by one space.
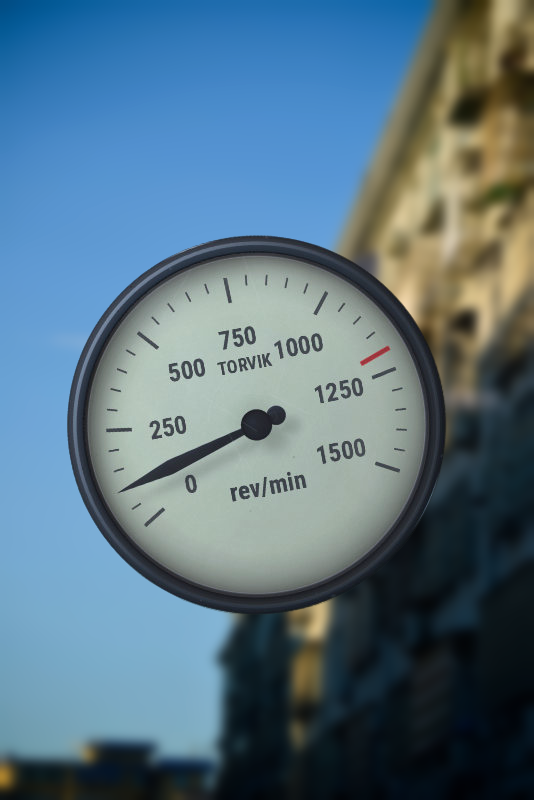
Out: 100 rpm
